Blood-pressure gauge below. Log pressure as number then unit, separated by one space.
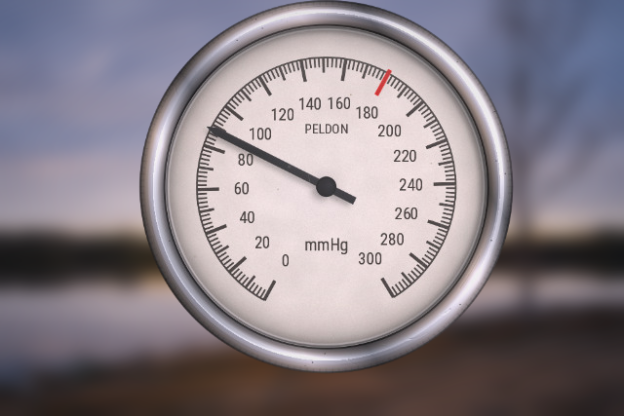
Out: 88 mmHg
